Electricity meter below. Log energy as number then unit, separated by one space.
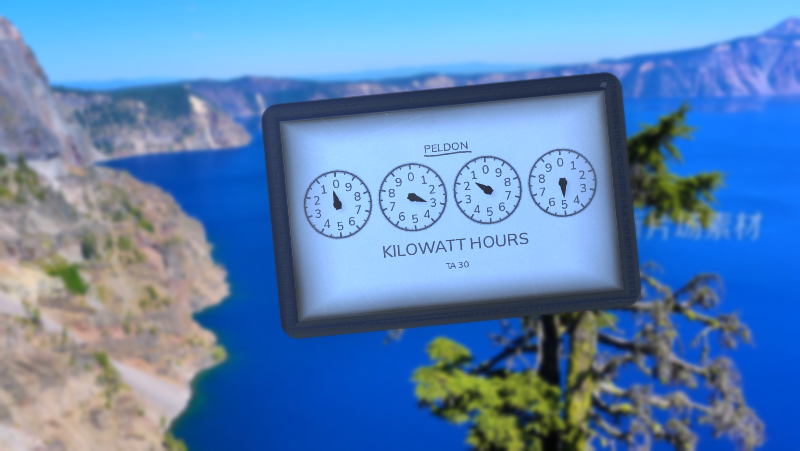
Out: 315 kWh
